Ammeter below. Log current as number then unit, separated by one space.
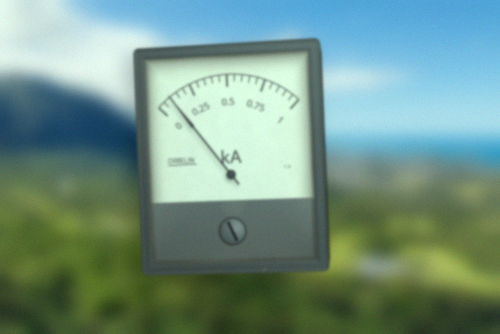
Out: 0.1 kA
